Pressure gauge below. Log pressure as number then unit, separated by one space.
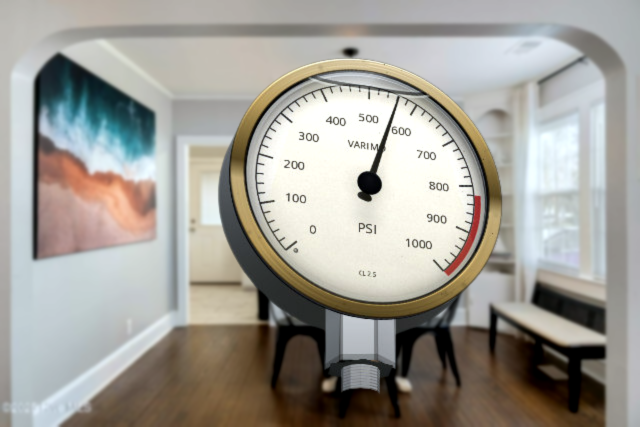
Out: 560 psi
